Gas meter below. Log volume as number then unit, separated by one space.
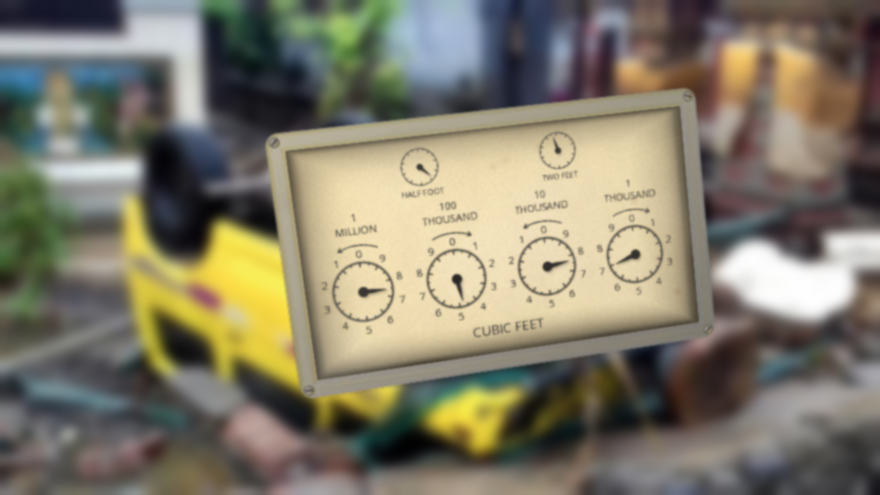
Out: 747700 ft³
